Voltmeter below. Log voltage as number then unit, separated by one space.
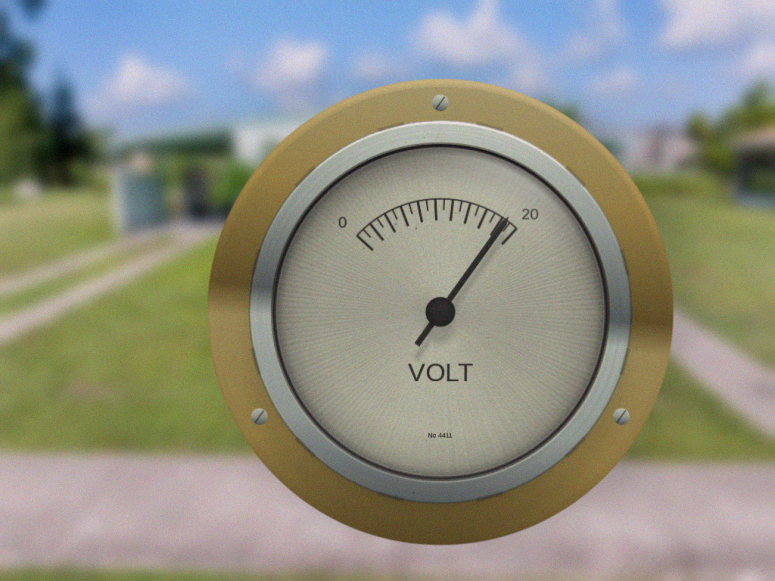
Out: 18.5 V
